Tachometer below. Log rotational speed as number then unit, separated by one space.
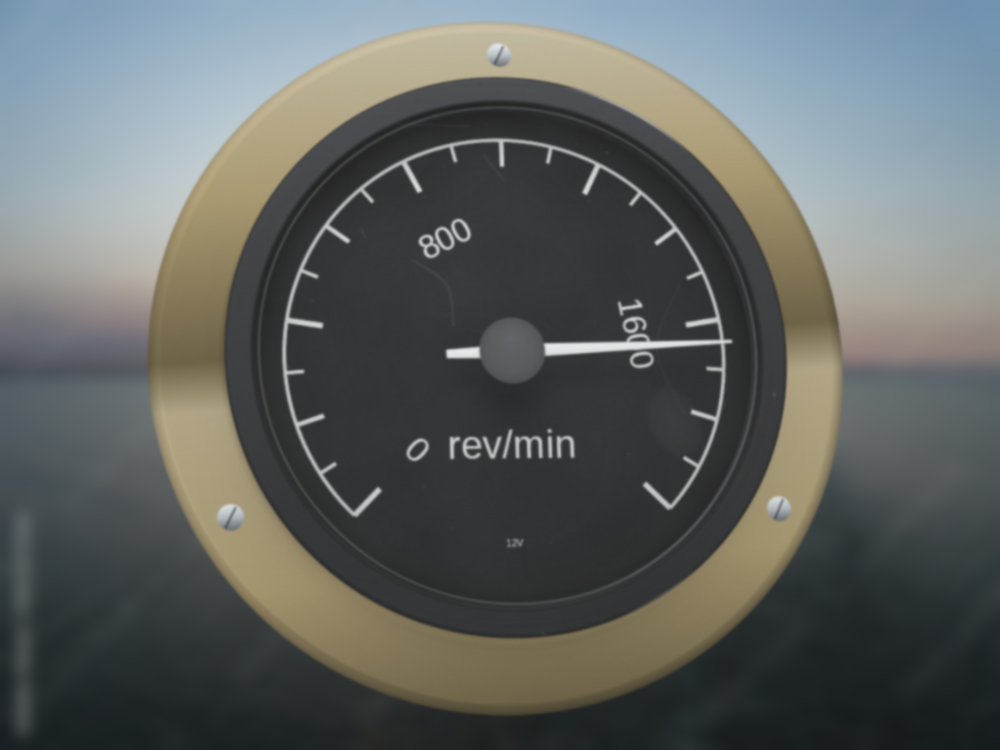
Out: 1650 rpm
